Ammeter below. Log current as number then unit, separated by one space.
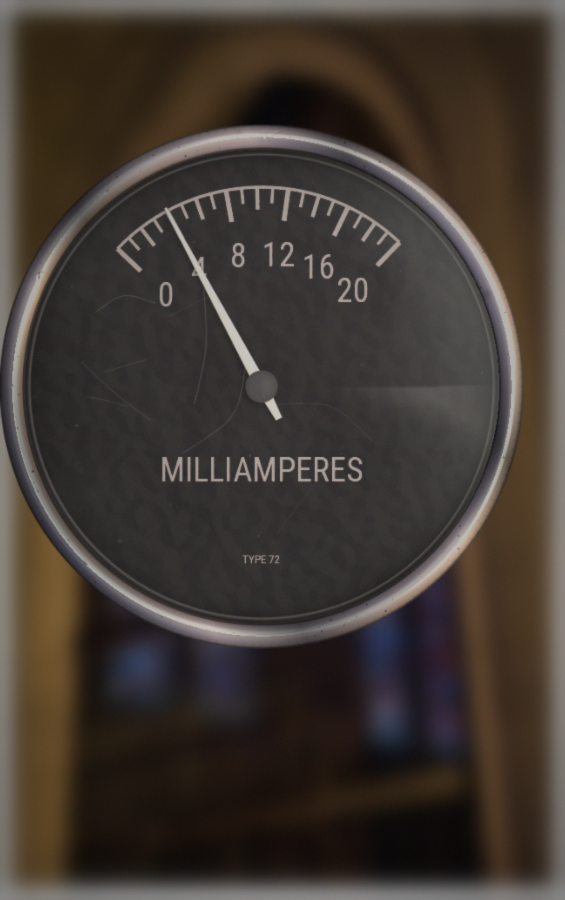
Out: 4 mA
